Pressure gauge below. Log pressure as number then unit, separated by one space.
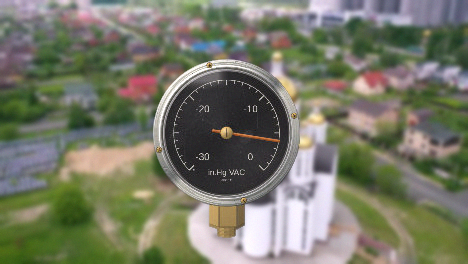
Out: -4 inHg
